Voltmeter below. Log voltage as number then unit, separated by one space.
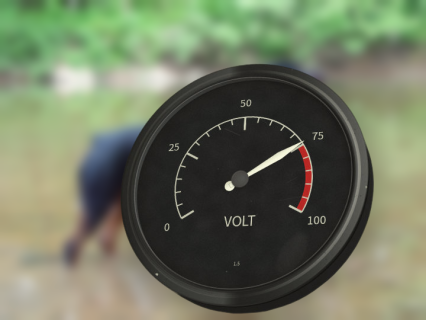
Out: 75 V
